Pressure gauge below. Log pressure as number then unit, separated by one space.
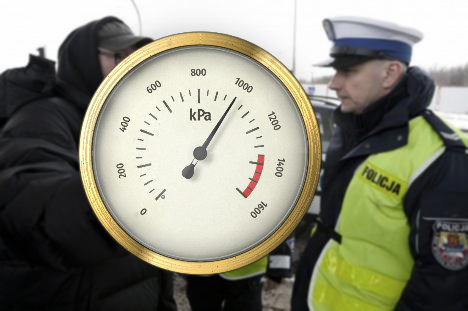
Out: 1000 kPa
